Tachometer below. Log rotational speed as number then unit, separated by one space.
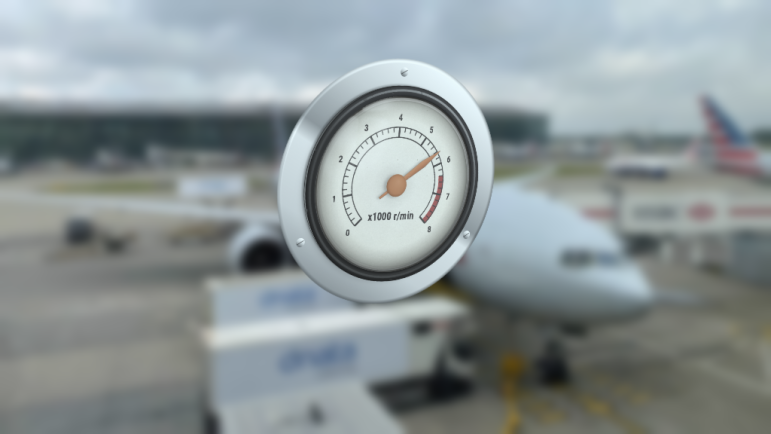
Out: 5600 rpm
